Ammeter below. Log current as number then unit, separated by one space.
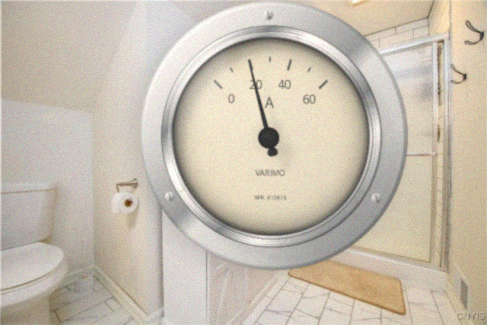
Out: 20 A
